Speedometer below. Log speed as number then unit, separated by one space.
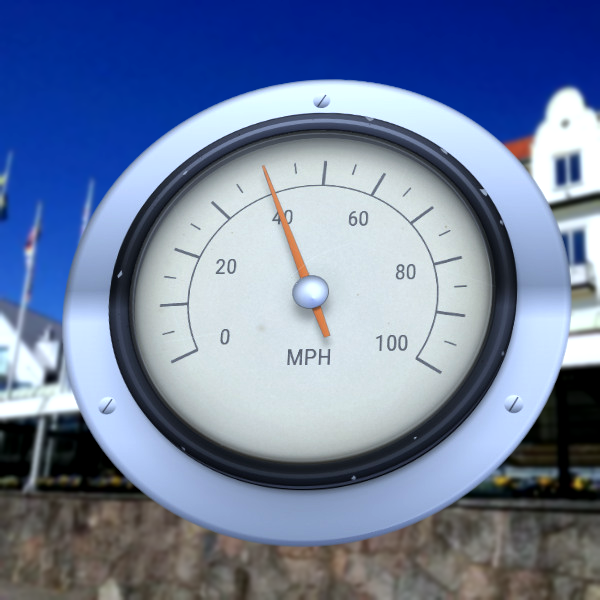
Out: 40 mph
